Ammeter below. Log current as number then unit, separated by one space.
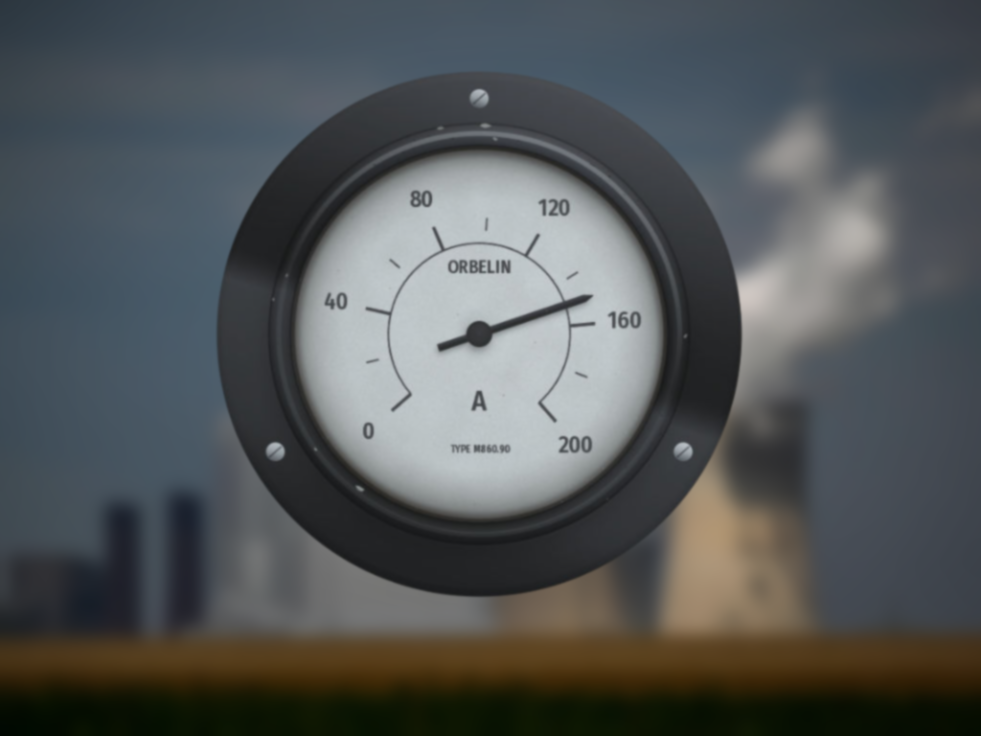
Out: 150 A
